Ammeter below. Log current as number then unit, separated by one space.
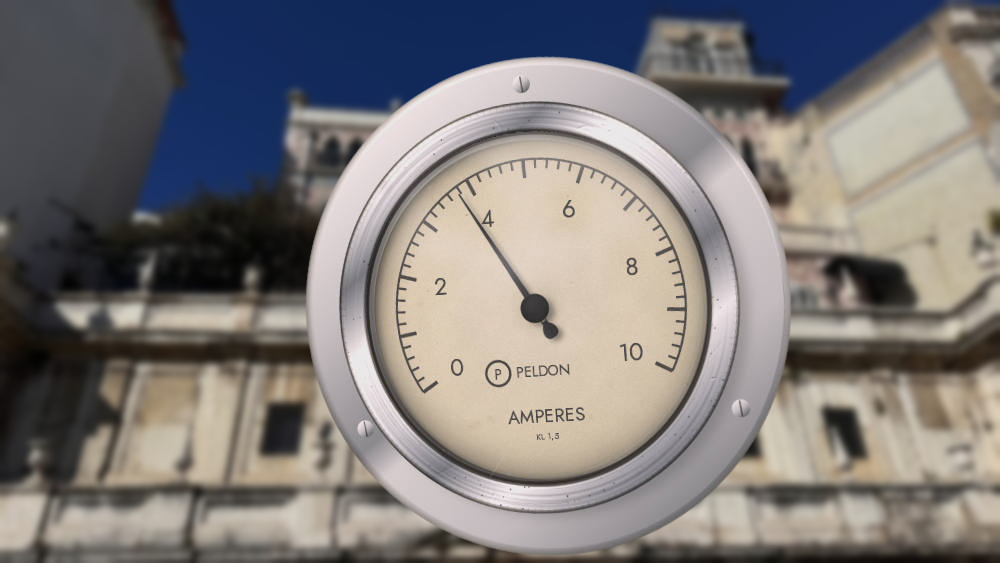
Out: 3.8 A
